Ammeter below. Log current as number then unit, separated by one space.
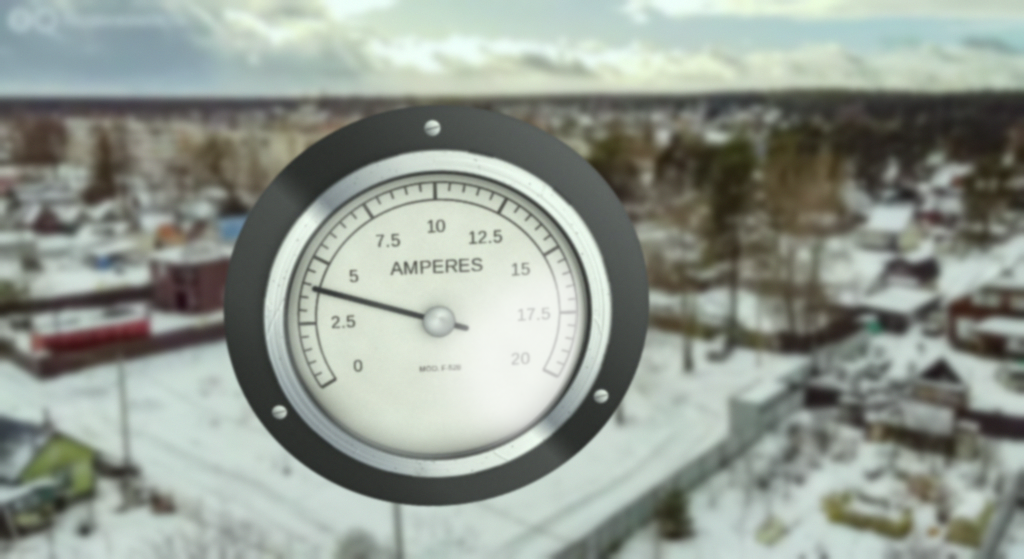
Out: 4 A
